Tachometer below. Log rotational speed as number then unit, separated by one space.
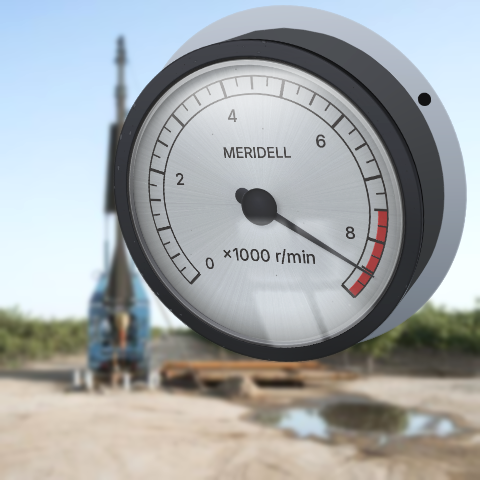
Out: 8500 rpm
